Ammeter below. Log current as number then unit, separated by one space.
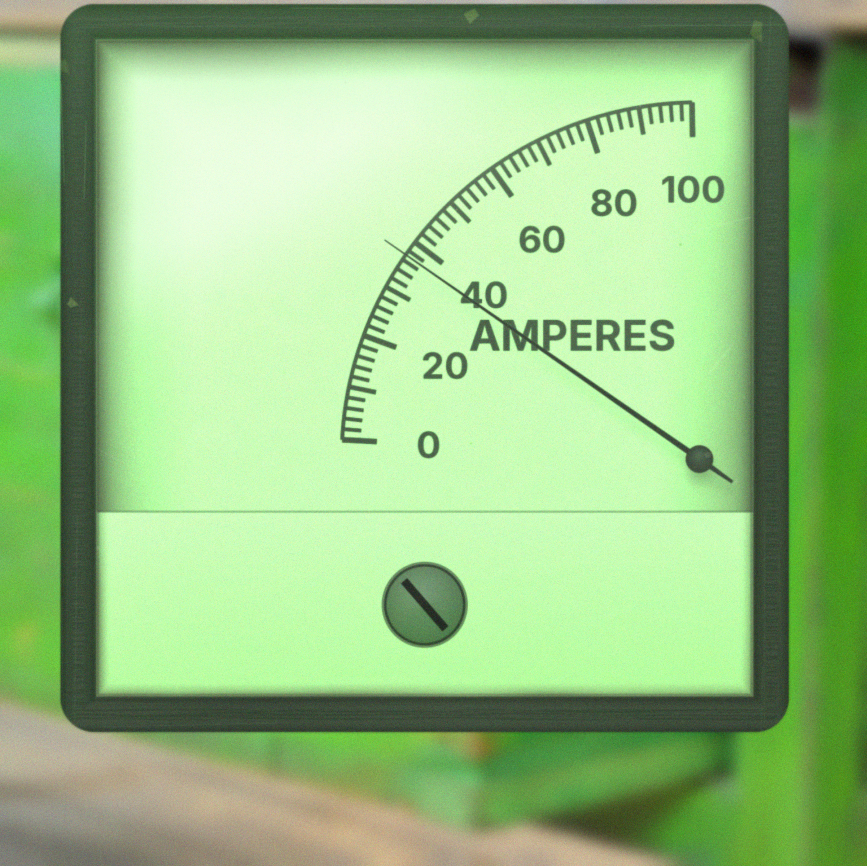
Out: 37 A
